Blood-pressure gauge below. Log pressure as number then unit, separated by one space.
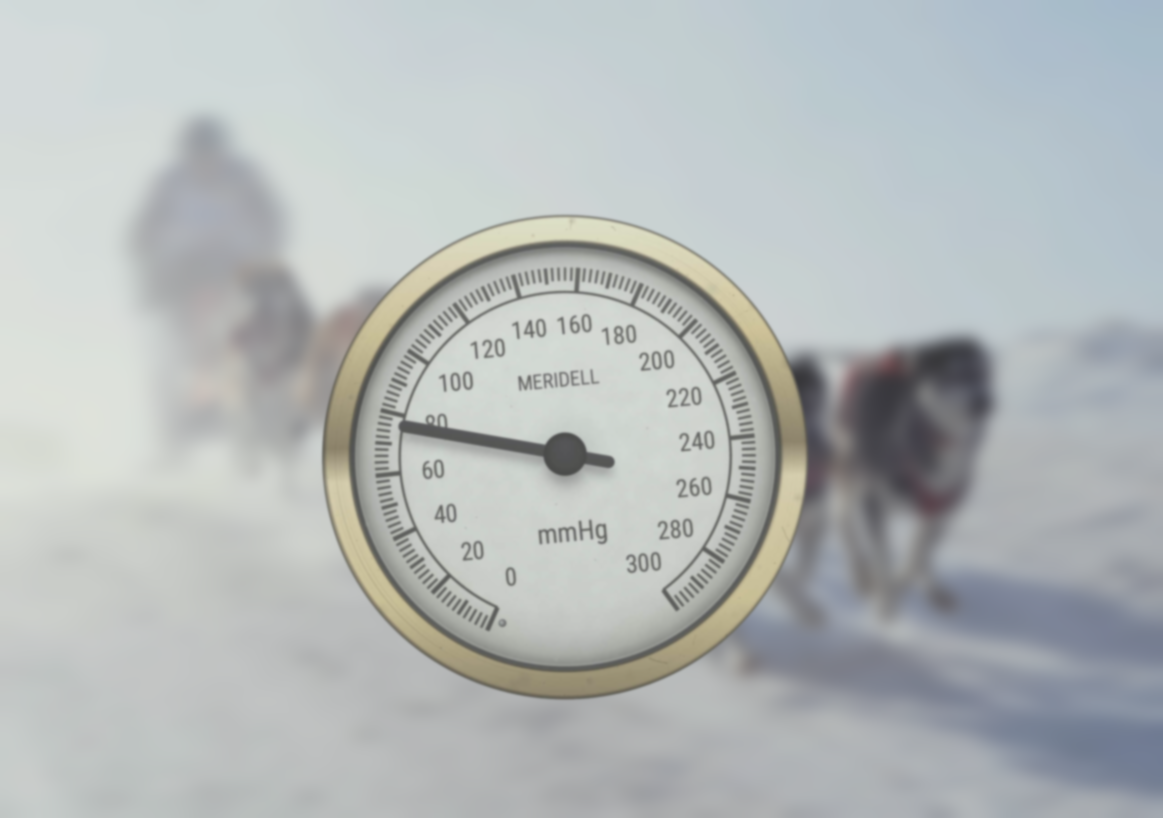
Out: 76 mmHg
